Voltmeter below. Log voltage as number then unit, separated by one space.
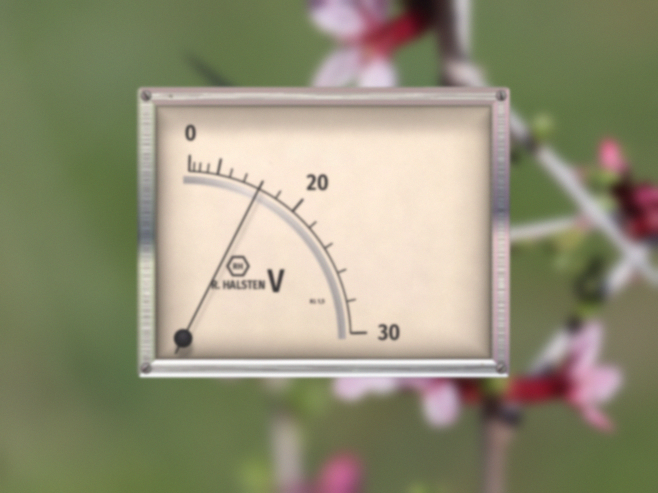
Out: 16 V
